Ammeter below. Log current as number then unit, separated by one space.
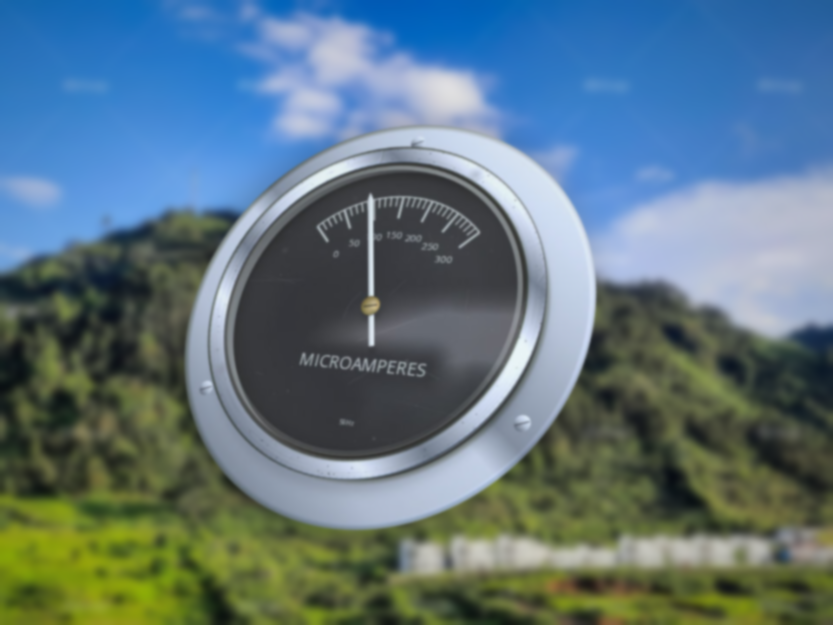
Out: 100 µA
